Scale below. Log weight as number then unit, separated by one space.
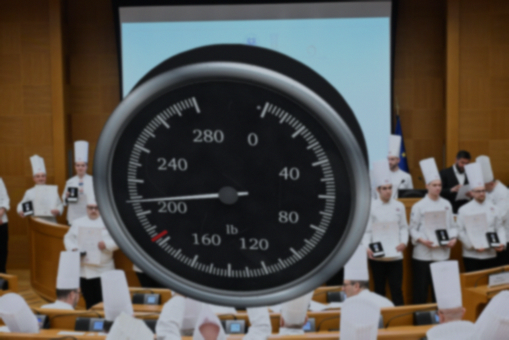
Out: 210 lb
